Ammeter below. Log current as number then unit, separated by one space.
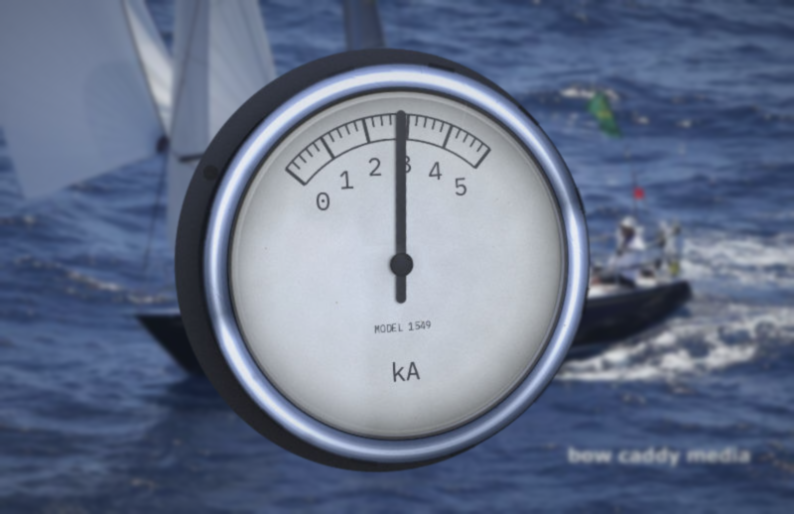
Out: 2.8 kA
